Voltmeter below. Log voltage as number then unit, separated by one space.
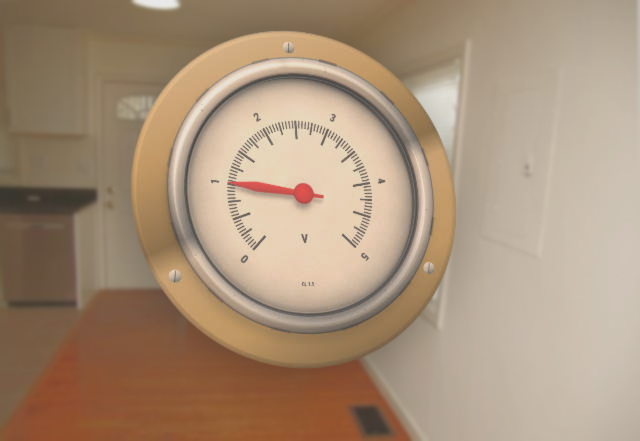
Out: 1 V
